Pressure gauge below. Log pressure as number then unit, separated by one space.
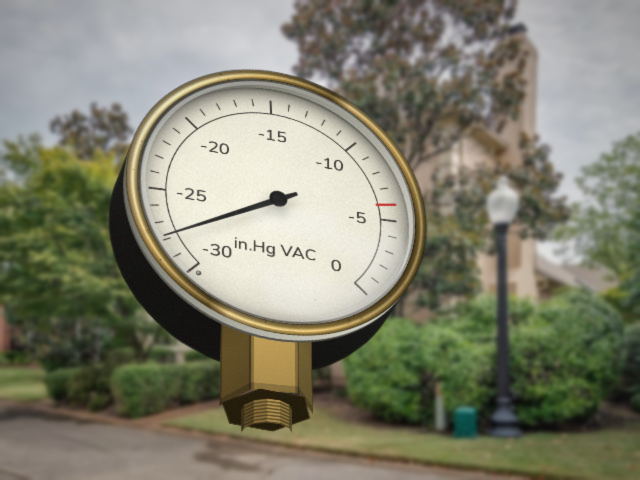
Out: -28 inHg
